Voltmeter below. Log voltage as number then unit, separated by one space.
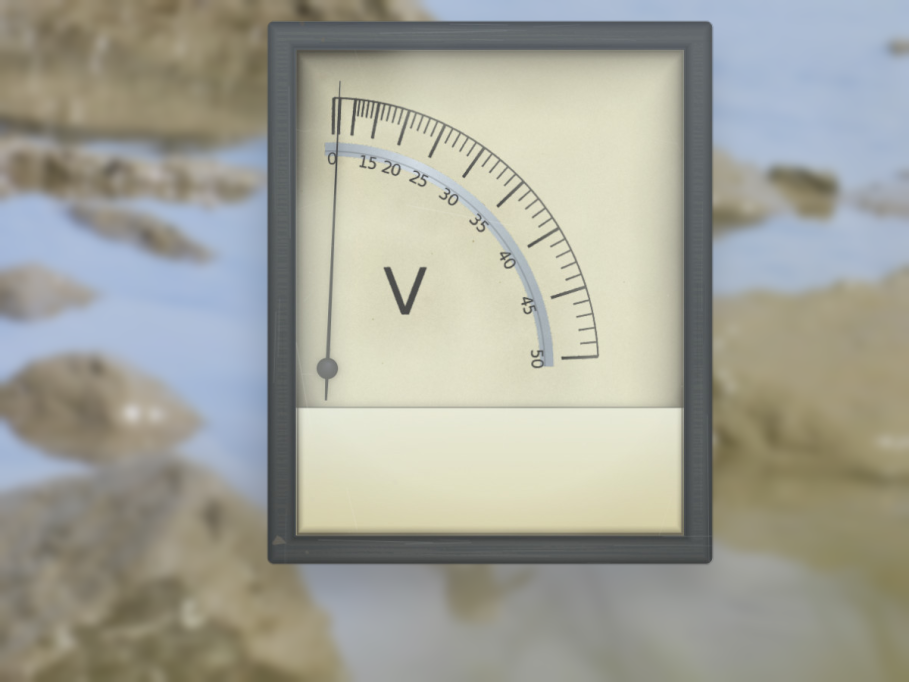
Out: 5 V
